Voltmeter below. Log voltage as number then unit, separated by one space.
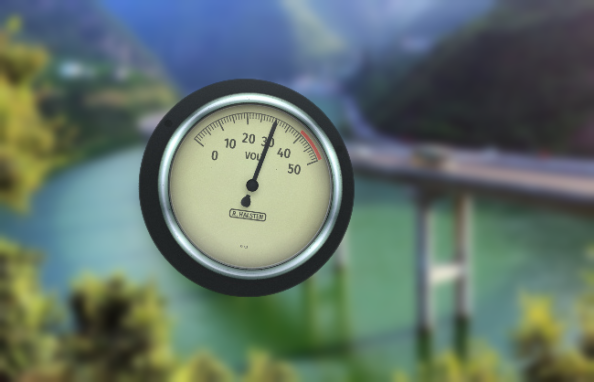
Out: 30 V
